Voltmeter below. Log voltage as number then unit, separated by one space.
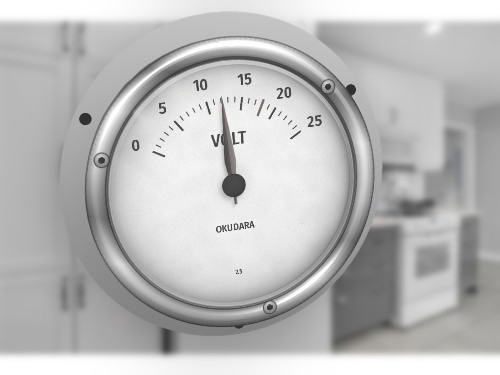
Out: 12 V
